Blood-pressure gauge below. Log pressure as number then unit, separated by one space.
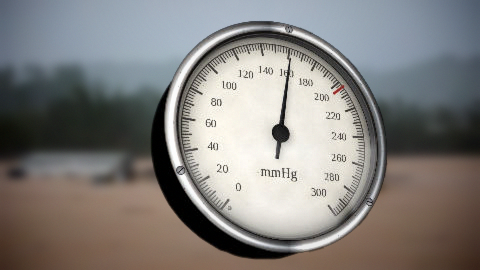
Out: 160 mmHg
